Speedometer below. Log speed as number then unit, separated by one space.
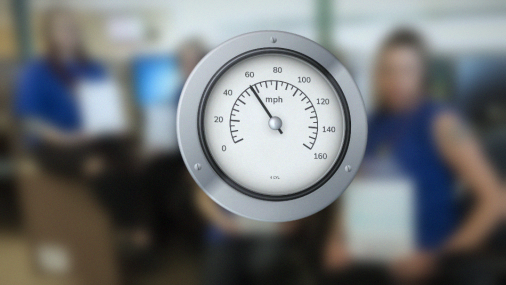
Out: 55 mph
